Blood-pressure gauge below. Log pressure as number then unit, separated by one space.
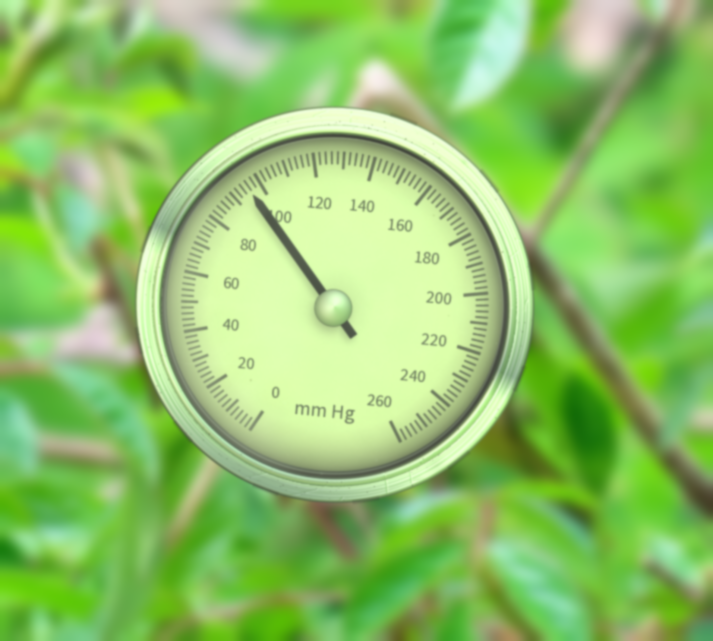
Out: 96 mmHg
